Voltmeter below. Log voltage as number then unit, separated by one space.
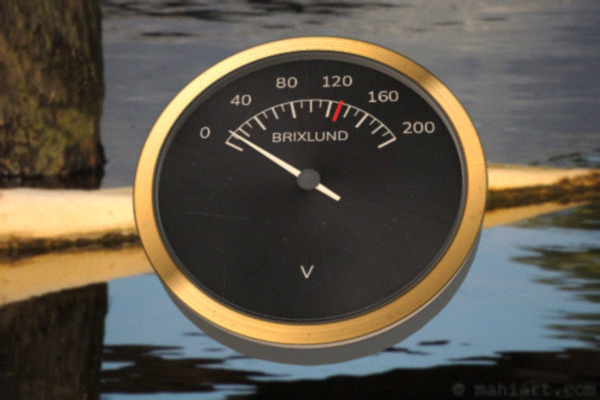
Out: 10 V
